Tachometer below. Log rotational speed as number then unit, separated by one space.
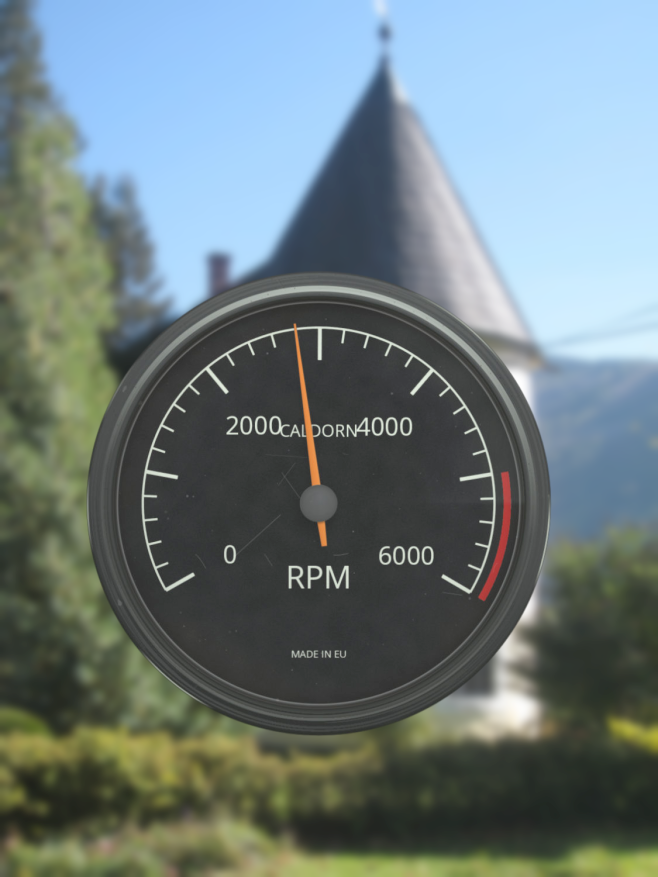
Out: 2800 rpm
